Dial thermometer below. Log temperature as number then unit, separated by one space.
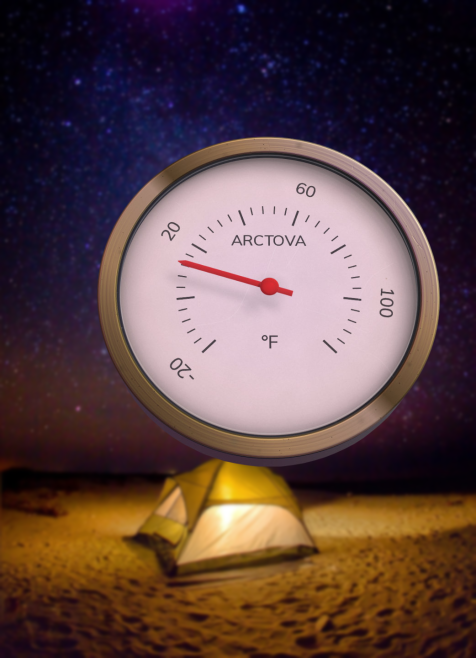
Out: 12 °F
